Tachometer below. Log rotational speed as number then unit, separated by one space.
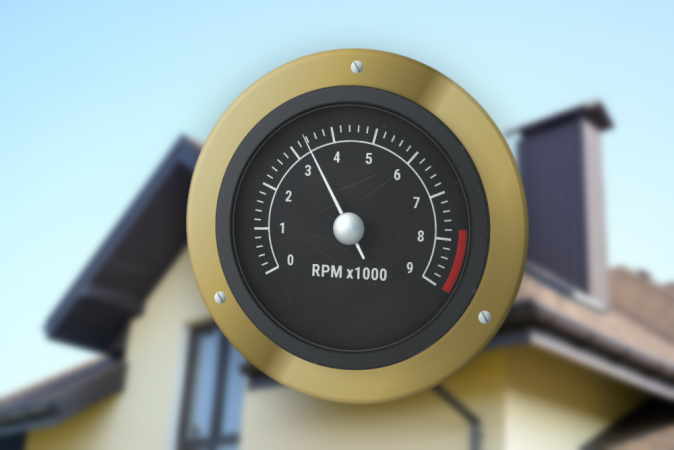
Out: 3400 rpm
